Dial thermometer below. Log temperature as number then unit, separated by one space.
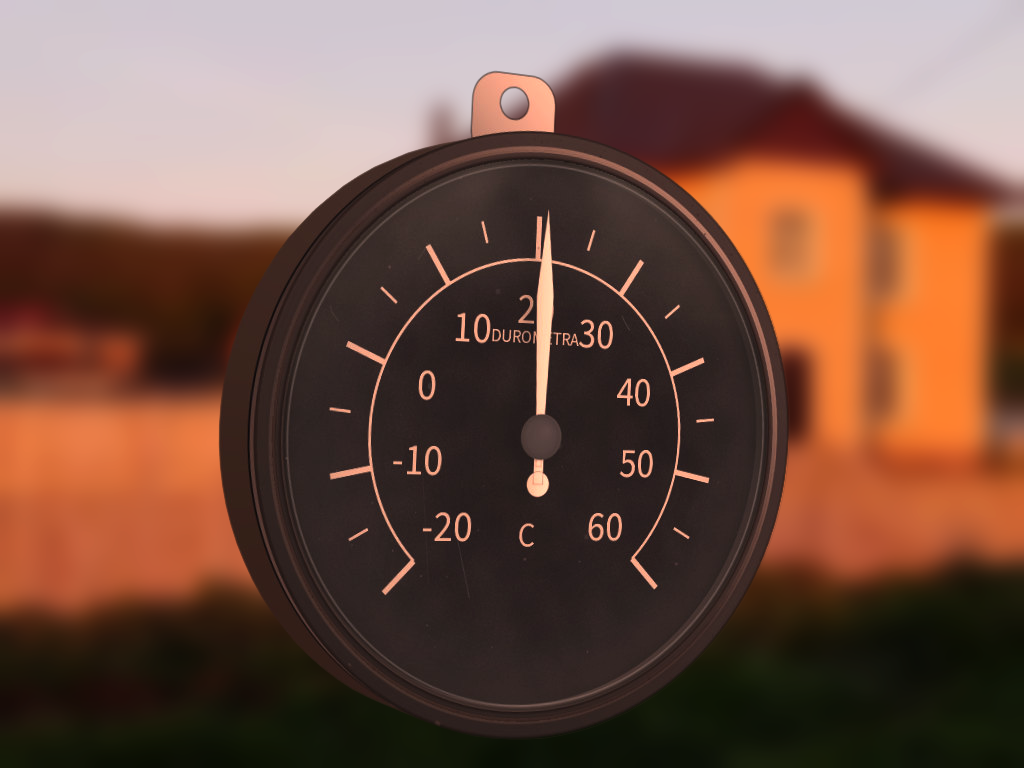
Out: 20 °C
